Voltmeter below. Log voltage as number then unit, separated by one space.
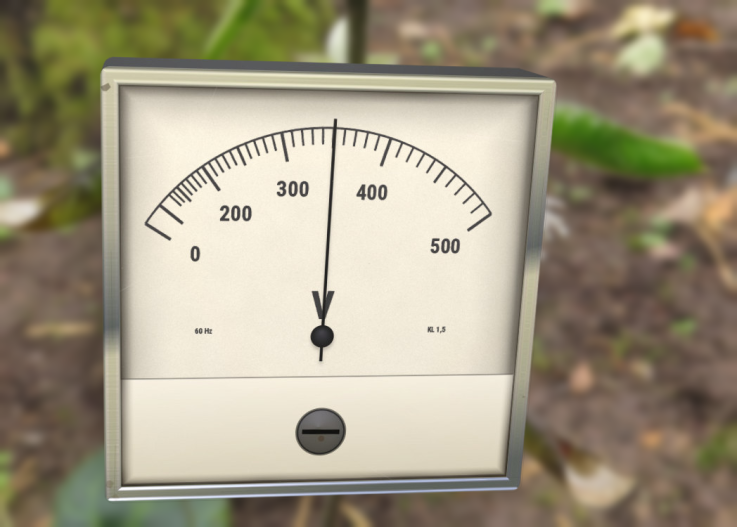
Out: 350 V
